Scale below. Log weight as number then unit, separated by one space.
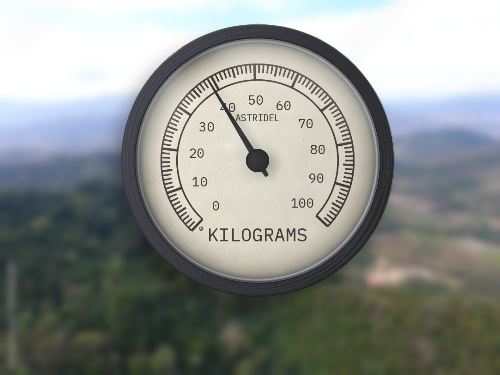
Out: 39 kg
